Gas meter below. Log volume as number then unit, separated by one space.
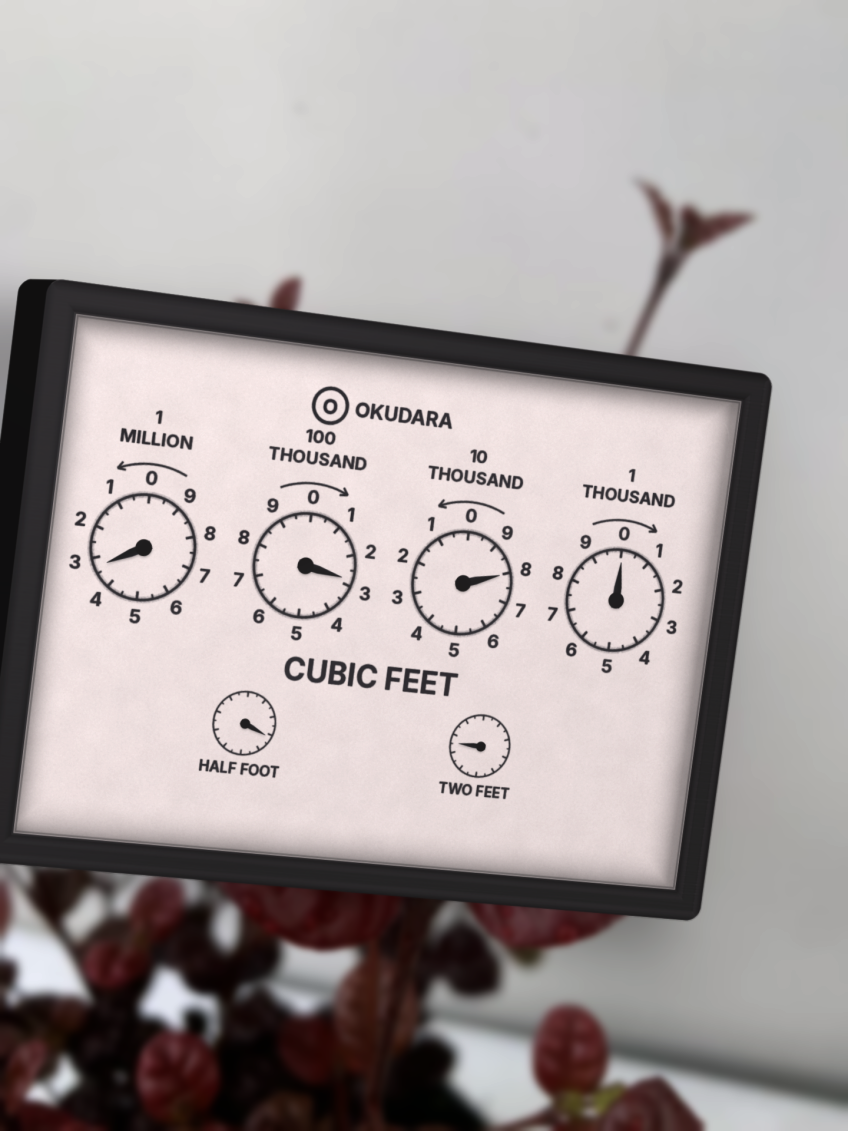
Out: 328000 ft³
